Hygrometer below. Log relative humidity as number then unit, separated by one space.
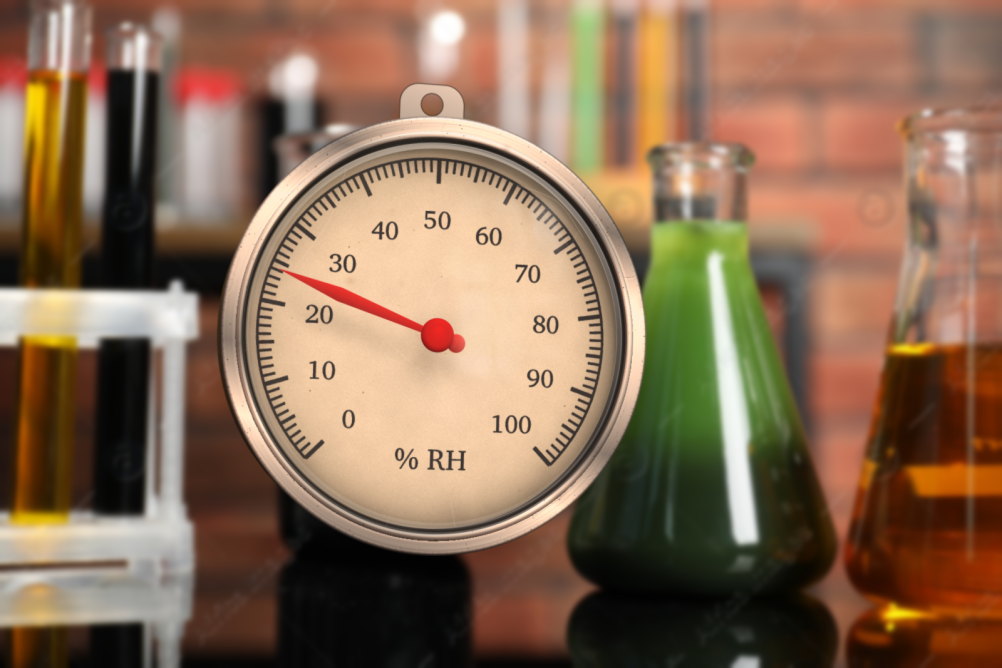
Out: 24 %
